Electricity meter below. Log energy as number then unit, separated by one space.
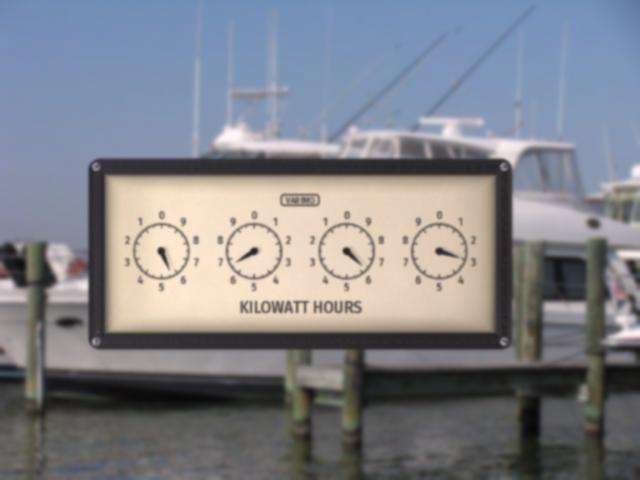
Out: 5663 kWh
